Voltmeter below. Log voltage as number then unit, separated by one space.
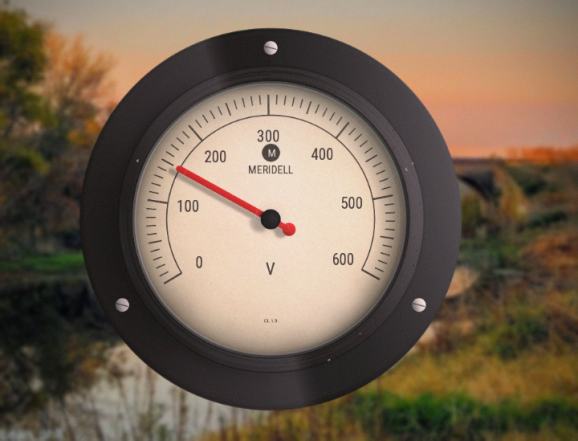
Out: 150 V
